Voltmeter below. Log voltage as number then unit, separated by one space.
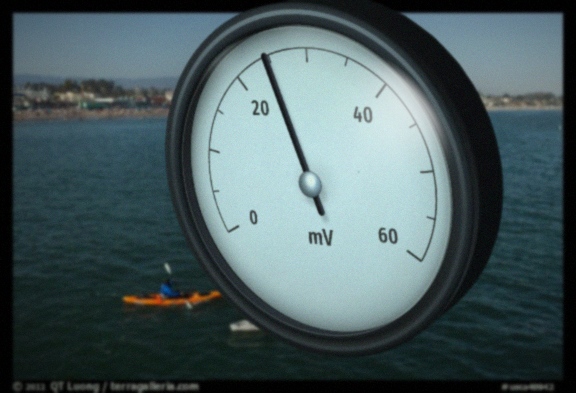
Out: 25 mV
